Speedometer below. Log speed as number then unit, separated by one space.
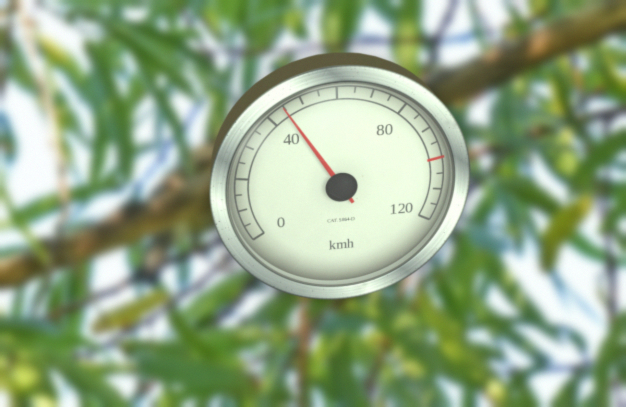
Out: 45 km/h
